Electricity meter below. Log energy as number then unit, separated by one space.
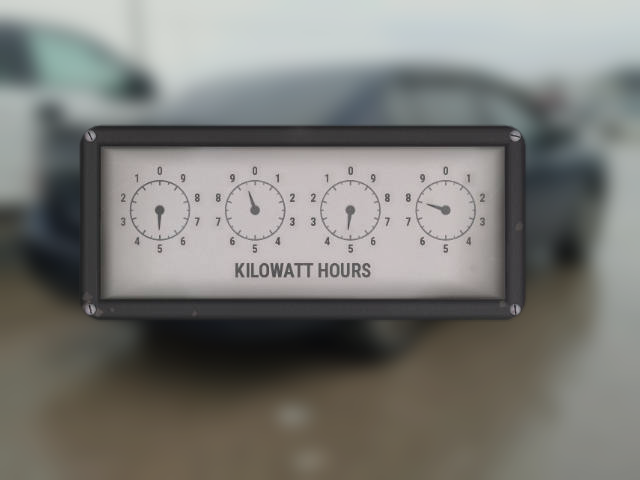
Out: 4948 kWh
